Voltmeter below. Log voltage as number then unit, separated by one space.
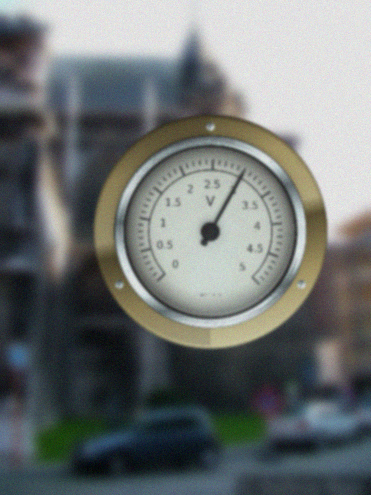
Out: 3 V
